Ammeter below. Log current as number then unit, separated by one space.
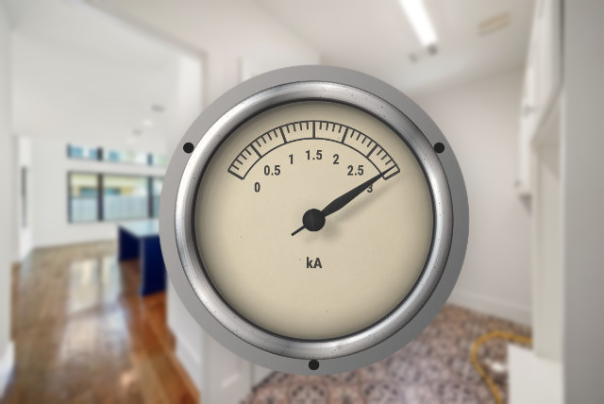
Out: 2.9 kA
